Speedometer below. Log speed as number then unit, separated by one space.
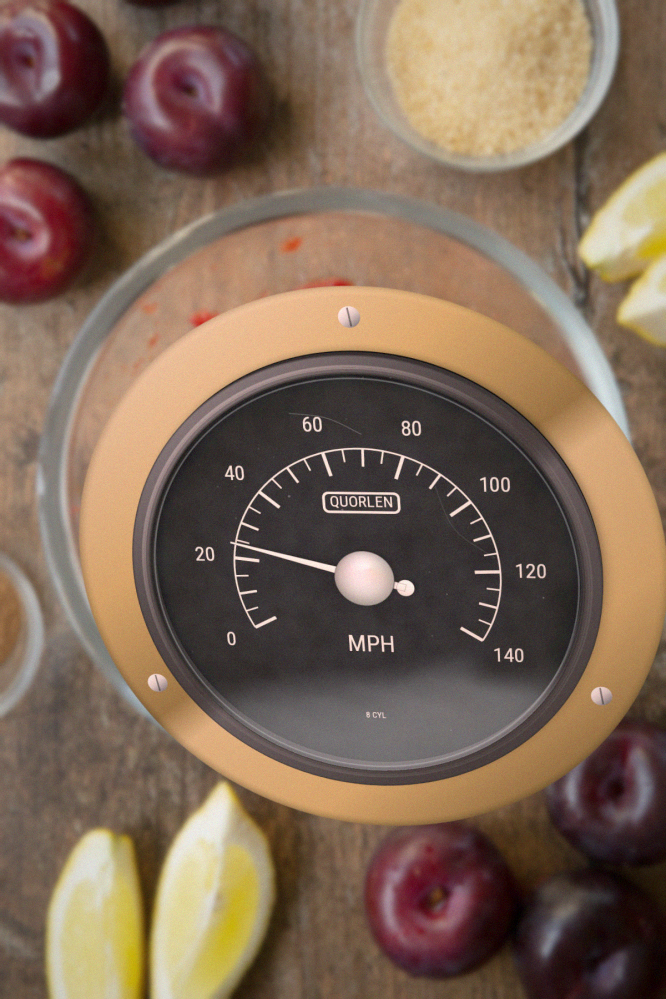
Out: 25 mph
